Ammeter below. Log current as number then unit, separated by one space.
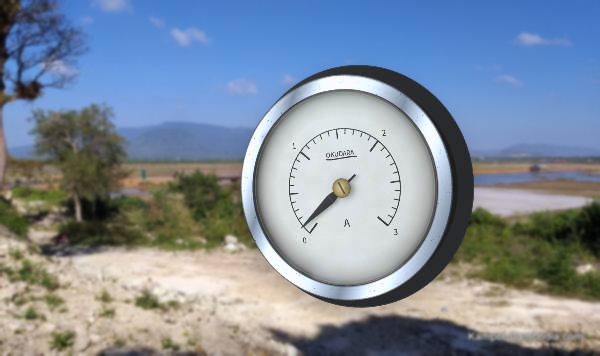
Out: 0.1 A
